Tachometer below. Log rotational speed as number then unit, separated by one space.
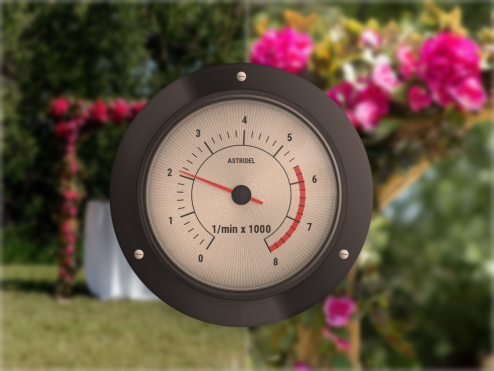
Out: 2100 rpm
